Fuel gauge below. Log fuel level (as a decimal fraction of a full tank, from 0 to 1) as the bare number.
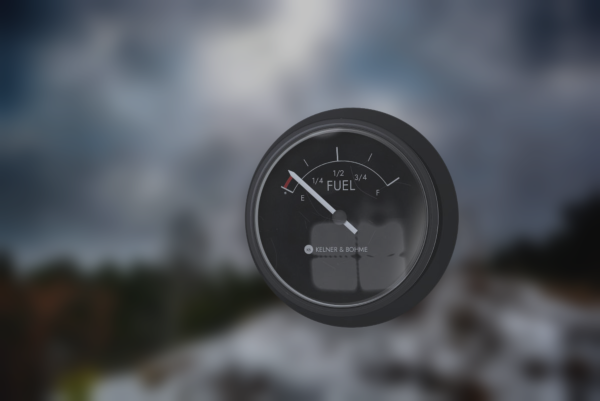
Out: 0.125
